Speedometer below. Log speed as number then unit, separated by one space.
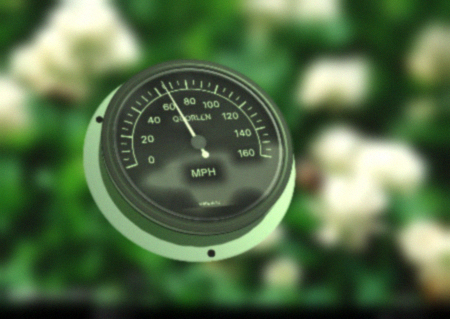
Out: 65 mph
